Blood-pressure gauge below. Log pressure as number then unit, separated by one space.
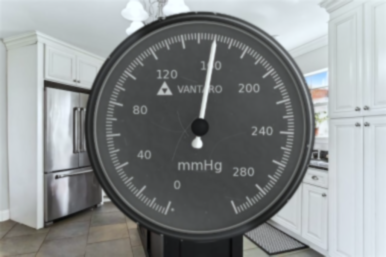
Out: 160 mmHg
